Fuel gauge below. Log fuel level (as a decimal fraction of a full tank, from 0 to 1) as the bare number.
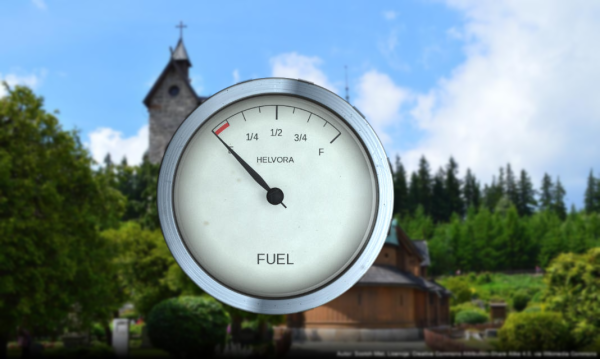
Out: 0
